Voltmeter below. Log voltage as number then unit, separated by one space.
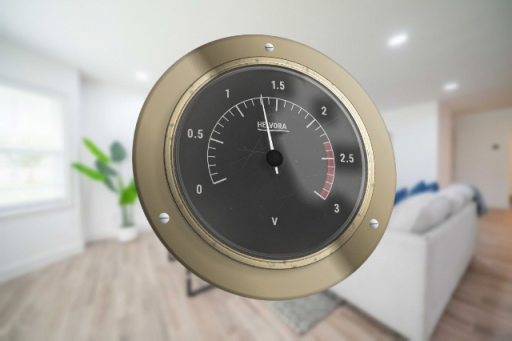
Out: 1.3 V
